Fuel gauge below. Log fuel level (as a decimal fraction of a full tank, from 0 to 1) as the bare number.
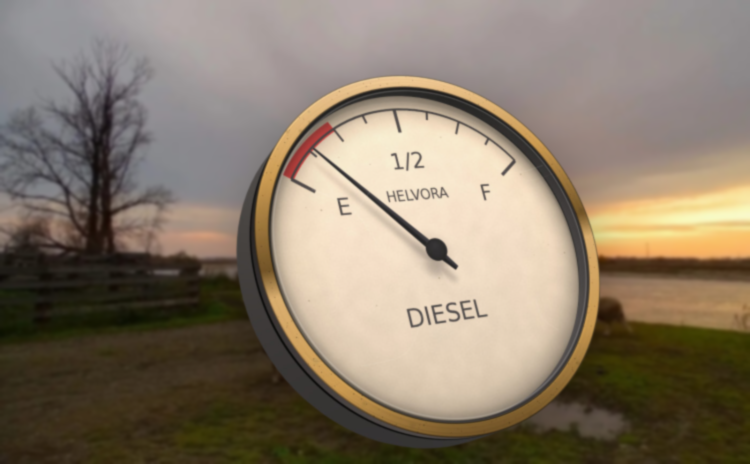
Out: 0.125
